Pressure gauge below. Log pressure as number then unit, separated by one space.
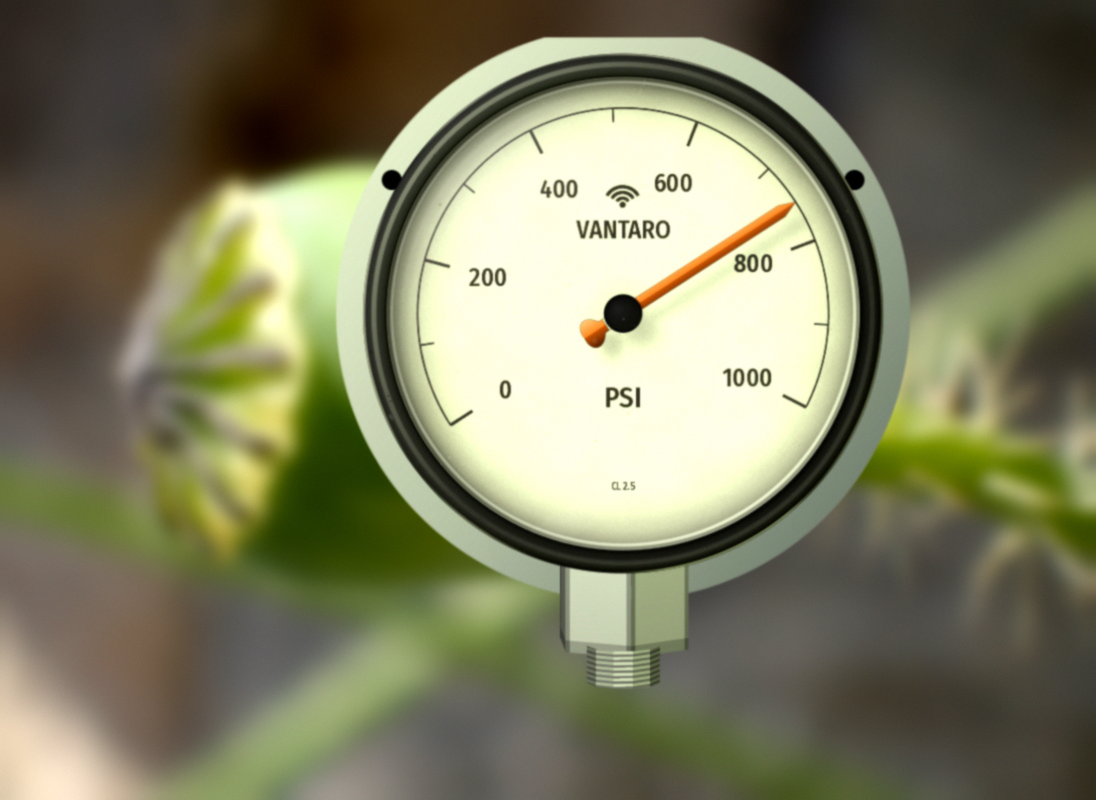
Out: 750 psi
